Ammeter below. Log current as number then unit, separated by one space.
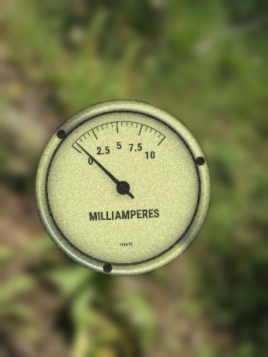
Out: 0.5 mA
